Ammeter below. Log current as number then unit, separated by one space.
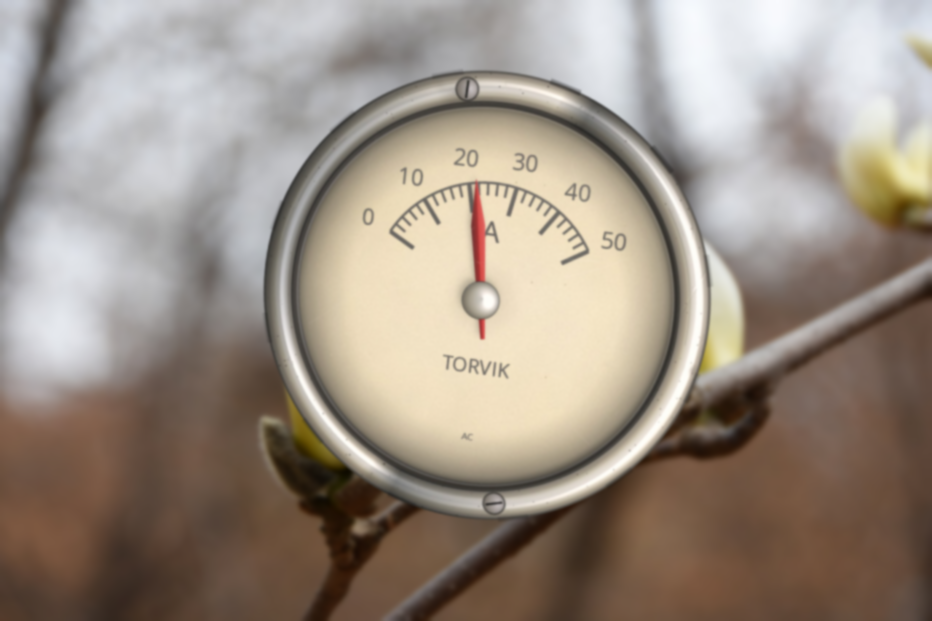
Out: 22 A
